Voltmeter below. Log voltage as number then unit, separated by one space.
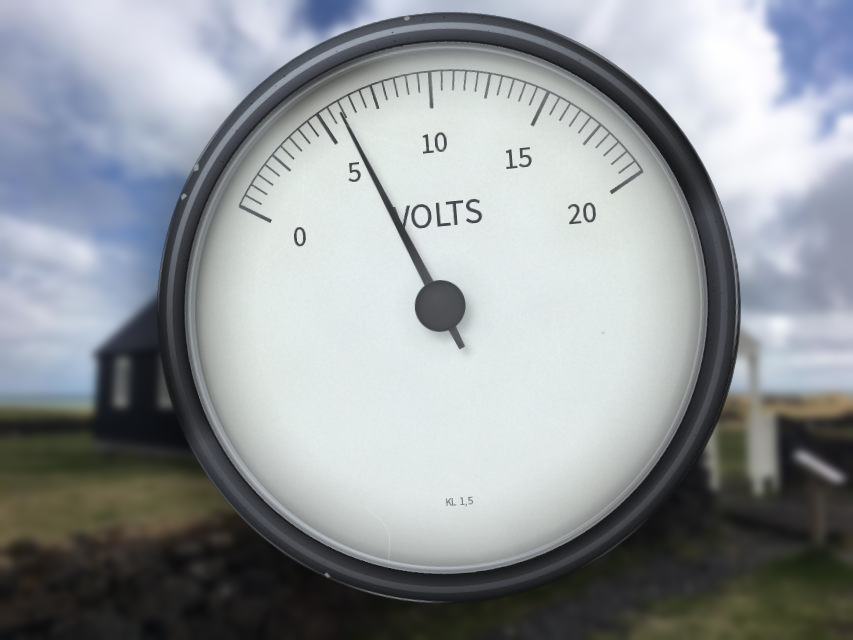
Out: 6 V
